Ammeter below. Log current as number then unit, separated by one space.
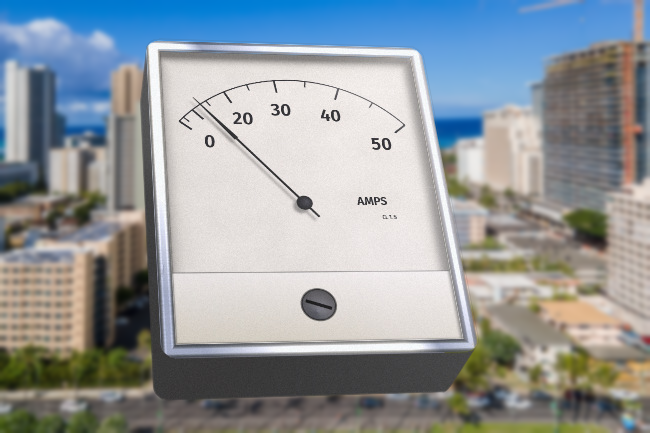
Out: 12.5 A
